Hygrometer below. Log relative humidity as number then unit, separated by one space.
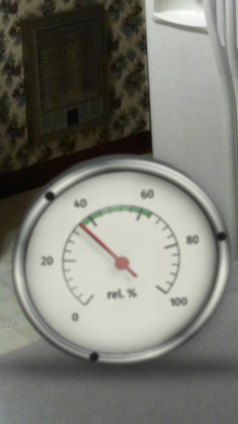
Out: 36 %
